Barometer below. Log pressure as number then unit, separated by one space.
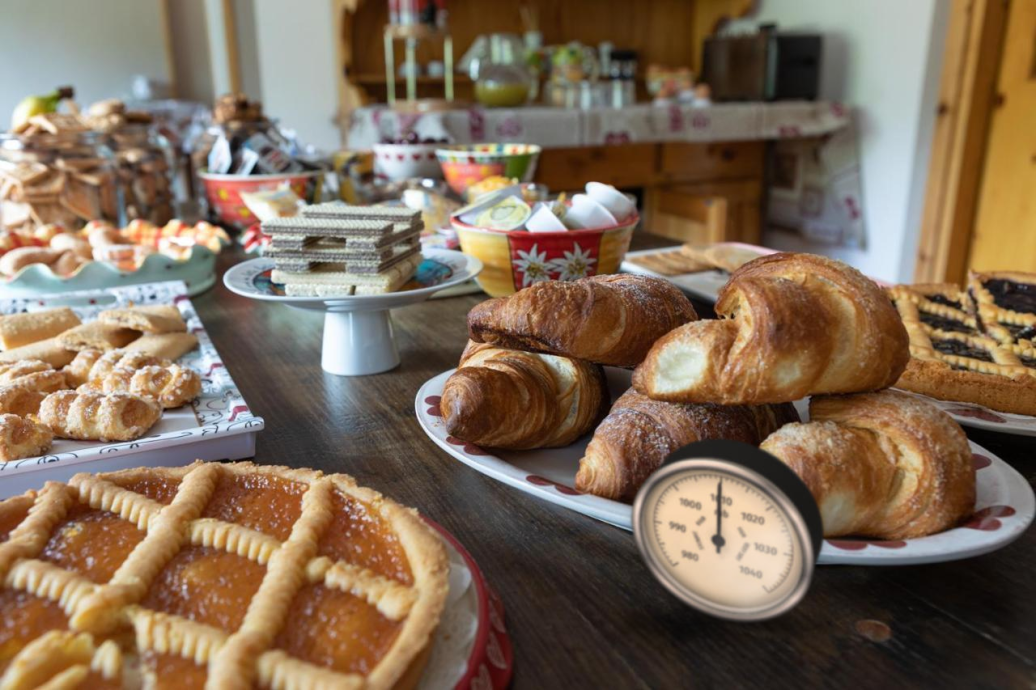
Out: 1010 mbar
